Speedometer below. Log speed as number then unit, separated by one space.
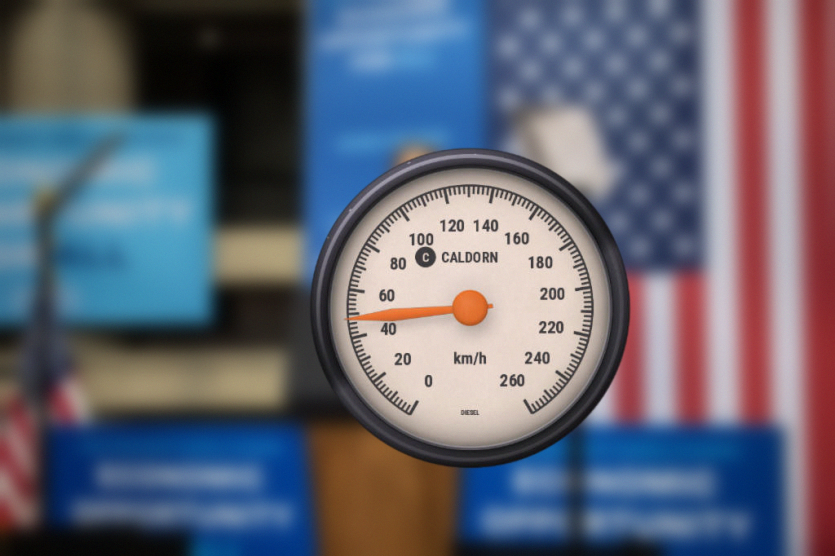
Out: 48 km/h
